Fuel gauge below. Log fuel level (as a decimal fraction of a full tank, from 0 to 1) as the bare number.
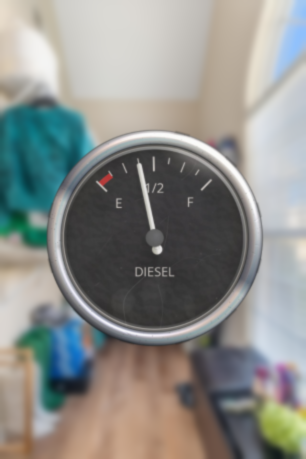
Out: 0.375
